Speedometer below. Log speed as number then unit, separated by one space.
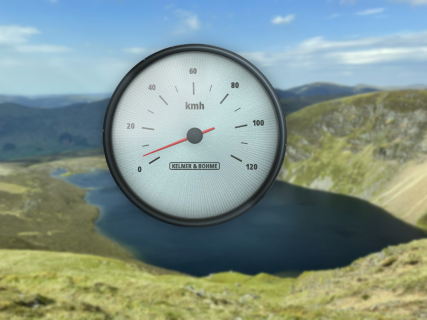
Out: 5 km/h
